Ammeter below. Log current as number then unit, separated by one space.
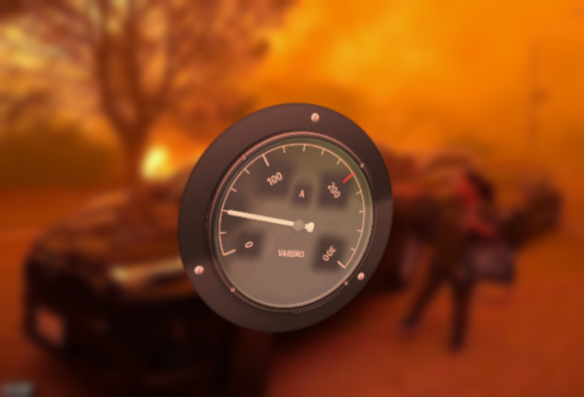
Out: 40 A
